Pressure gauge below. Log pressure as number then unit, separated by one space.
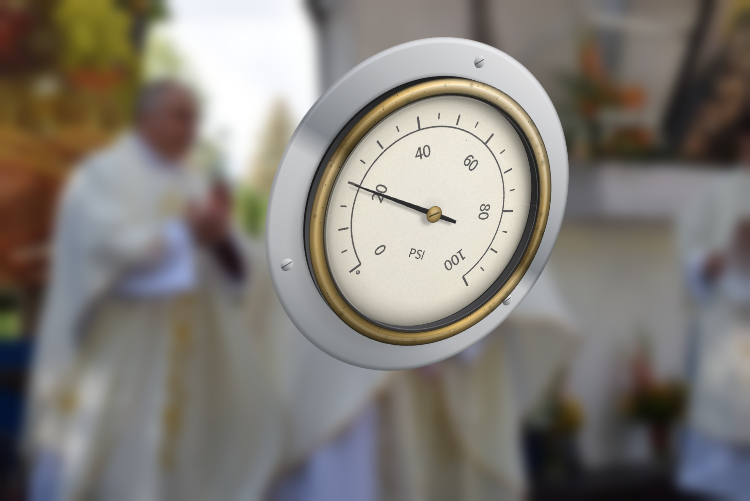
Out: 20 psi
